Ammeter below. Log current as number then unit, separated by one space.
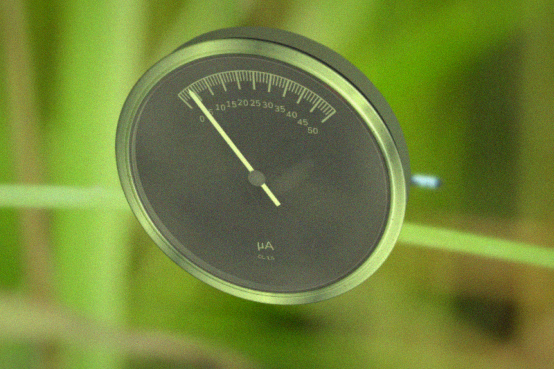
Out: 5 µA
